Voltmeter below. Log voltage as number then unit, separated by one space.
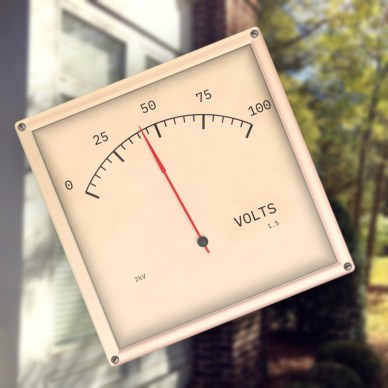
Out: 42.5 V
